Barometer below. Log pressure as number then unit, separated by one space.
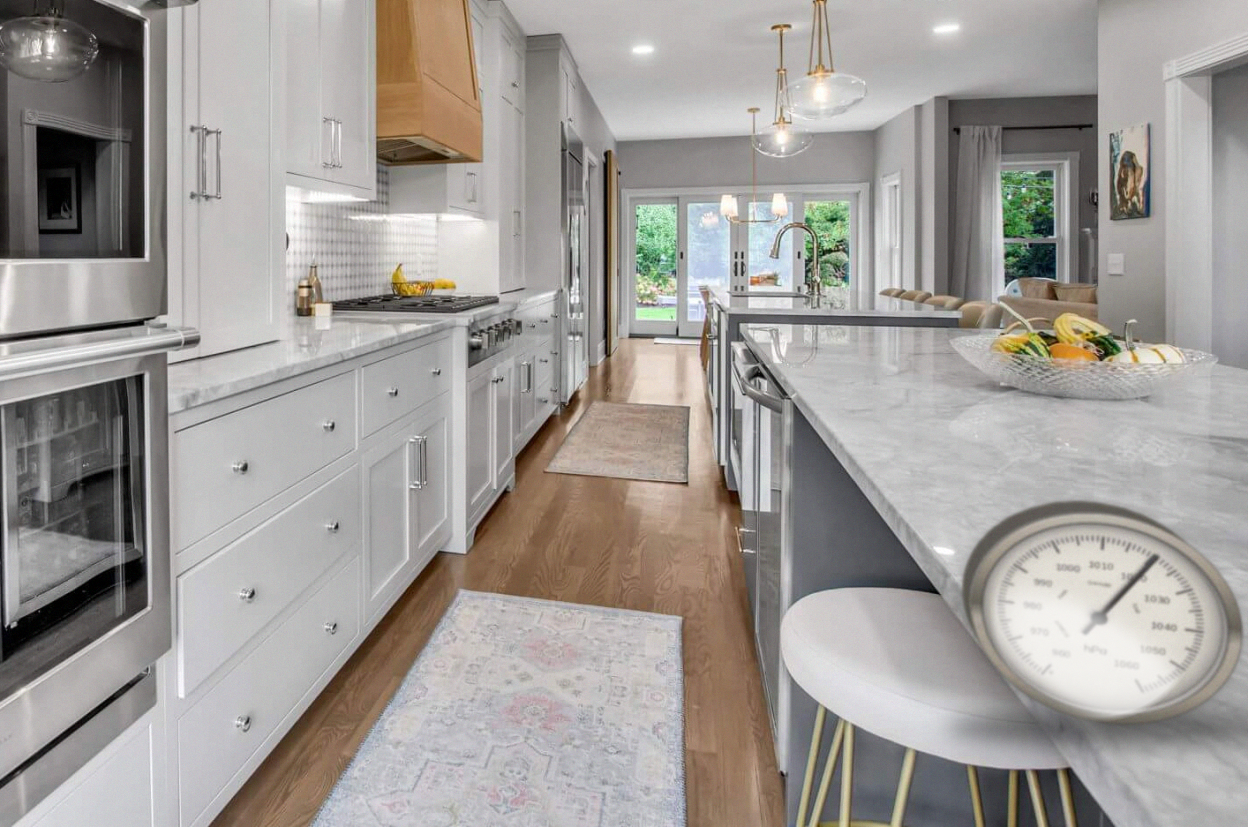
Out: 1020 hPa
